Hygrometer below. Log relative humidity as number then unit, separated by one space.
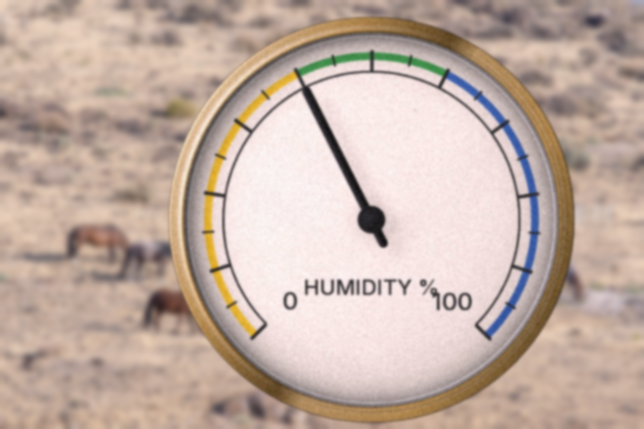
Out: 40 %
